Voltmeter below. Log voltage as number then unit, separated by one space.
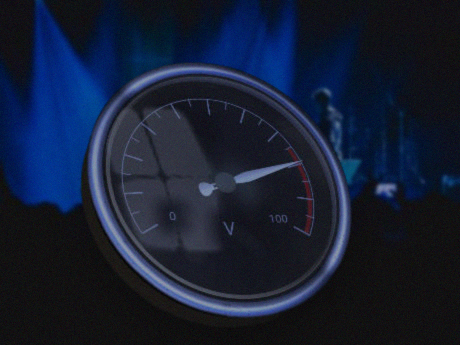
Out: 80 V
